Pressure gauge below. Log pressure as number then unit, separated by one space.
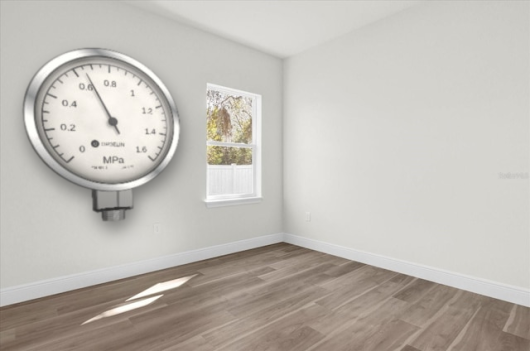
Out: 0.65 MPa
